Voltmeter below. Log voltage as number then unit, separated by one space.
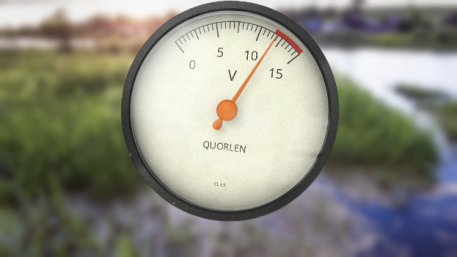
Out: 12 V
